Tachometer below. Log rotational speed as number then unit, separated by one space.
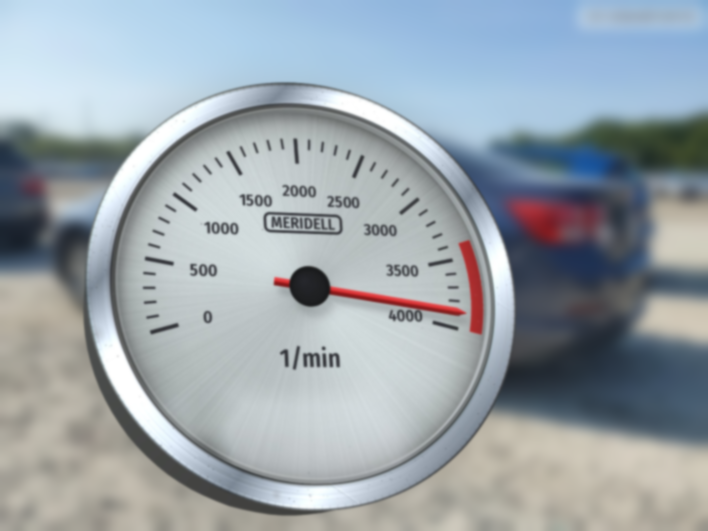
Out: 3900 rpm
